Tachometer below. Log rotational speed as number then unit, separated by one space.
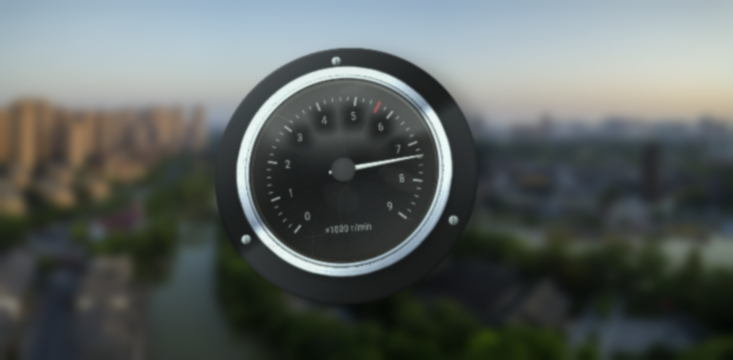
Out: 7400 rpm
